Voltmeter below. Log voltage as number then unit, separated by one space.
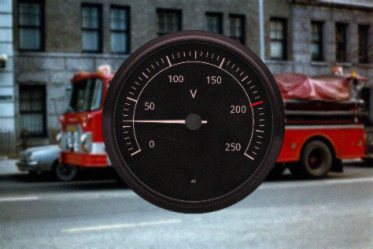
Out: 30 V
